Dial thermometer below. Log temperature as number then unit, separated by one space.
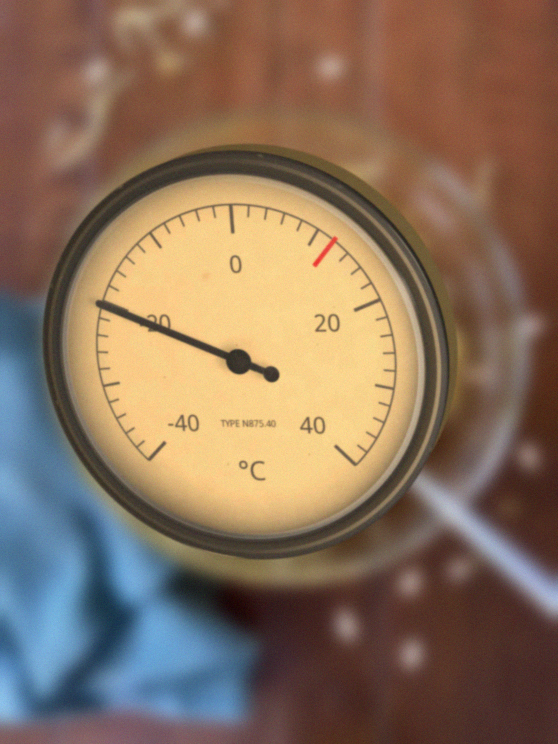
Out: -20 °C
